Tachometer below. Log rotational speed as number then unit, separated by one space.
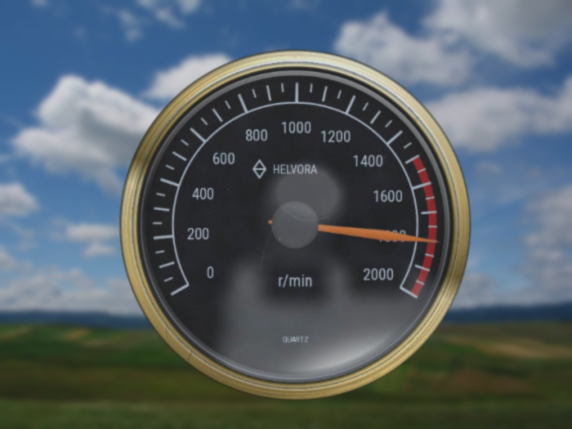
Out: 1800 rpm
